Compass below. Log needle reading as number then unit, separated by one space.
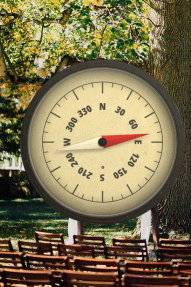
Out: 80 °
